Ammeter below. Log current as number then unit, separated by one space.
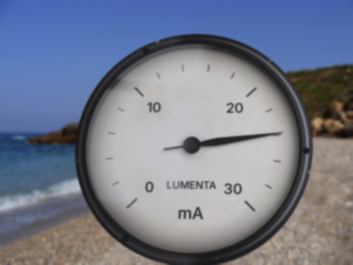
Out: 24 mA
